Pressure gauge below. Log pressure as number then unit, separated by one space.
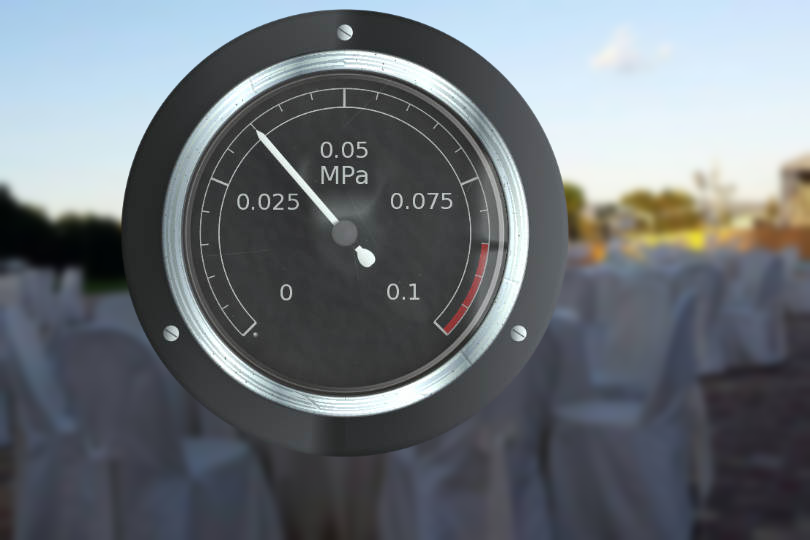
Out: 0.035 MPa
